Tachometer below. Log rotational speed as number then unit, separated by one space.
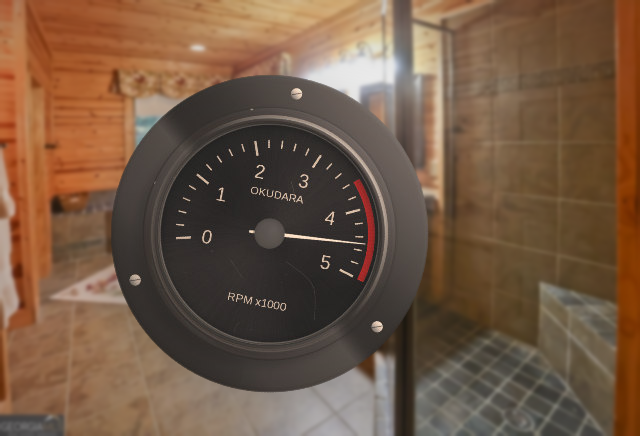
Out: 4500 rpm
